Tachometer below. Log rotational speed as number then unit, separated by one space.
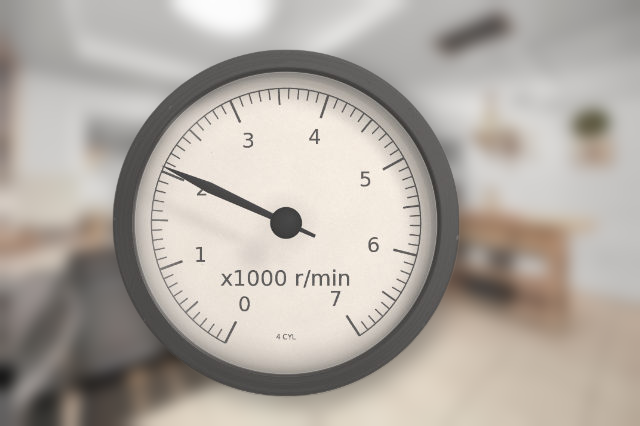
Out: 2050 rpm
